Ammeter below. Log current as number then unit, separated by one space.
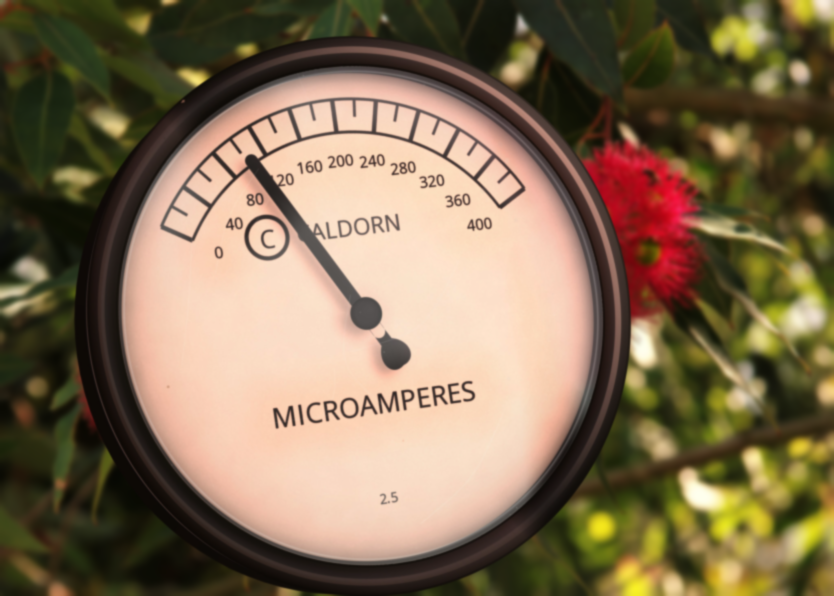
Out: 100 µA
